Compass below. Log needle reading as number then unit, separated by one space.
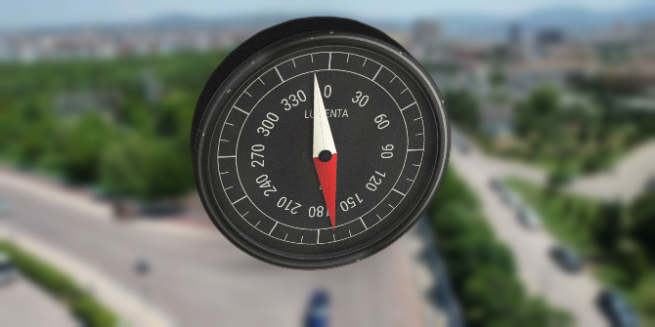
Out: 170 °
